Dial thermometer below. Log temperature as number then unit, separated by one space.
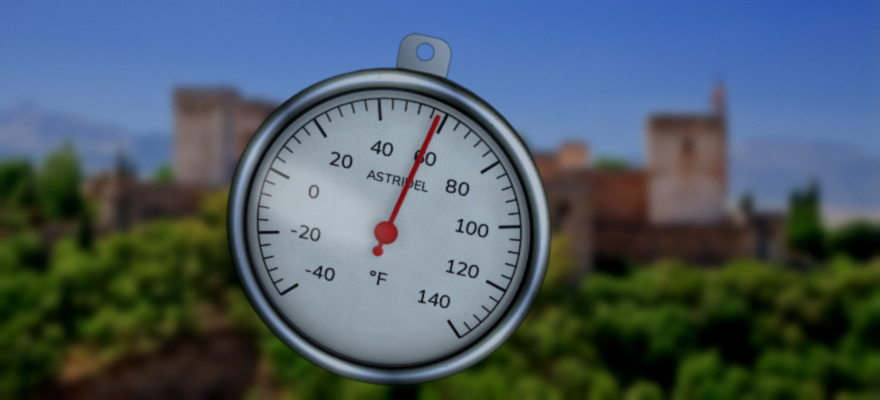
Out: 58 °F
